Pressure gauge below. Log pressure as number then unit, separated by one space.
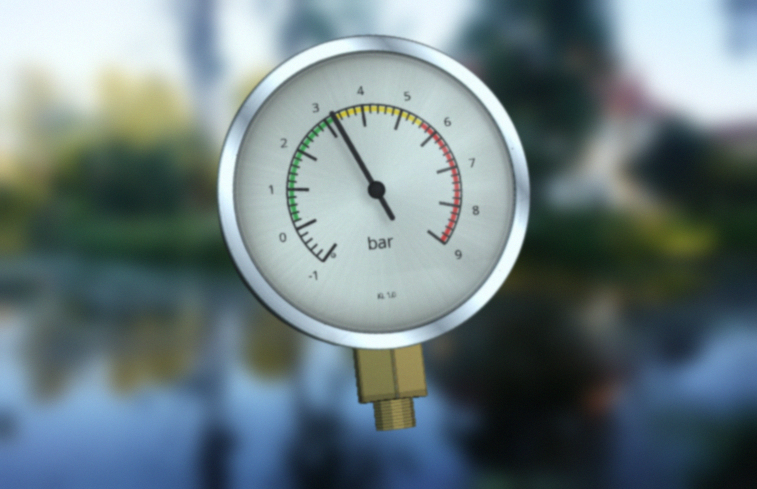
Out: 3.2 bar
